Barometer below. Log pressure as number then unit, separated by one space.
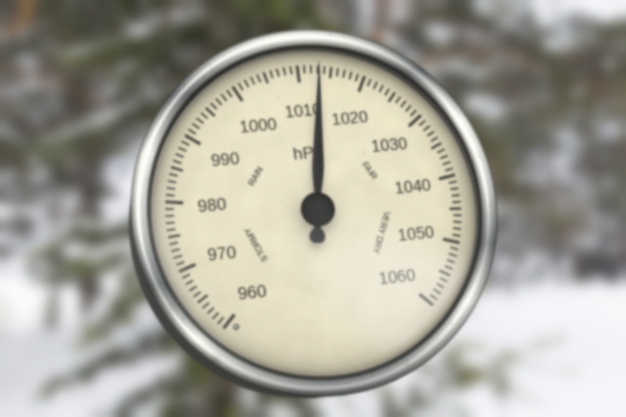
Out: 1013 hPa
